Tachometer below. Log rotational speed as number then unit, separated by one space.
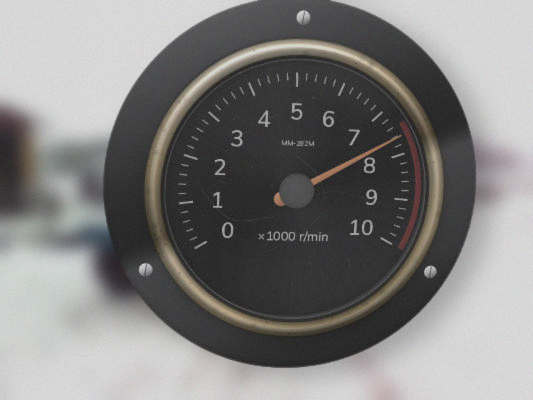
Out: 7600 rpm
